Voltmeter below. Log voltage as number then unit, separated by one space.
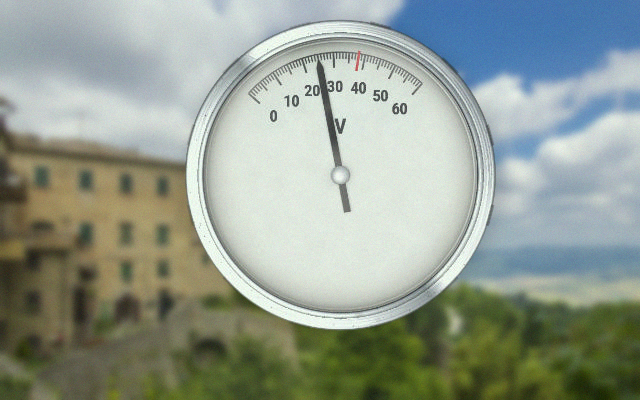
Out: 25 V
